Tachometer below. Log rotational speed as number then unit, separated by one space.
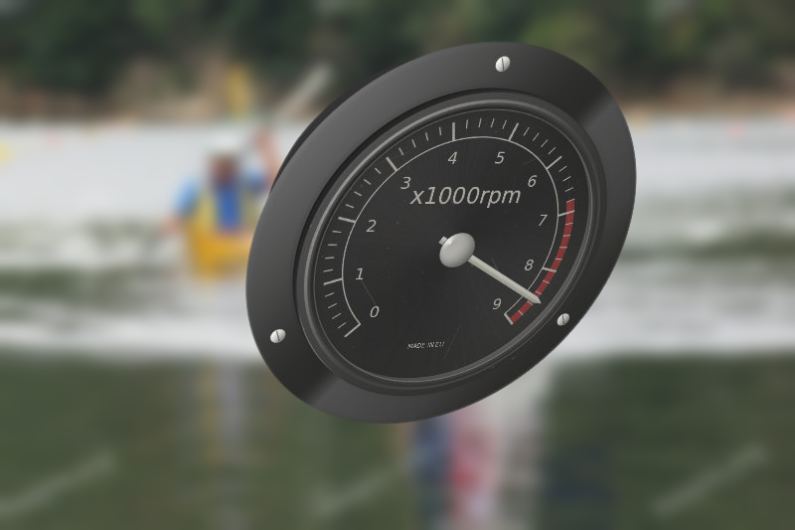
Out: 8500 rpm
